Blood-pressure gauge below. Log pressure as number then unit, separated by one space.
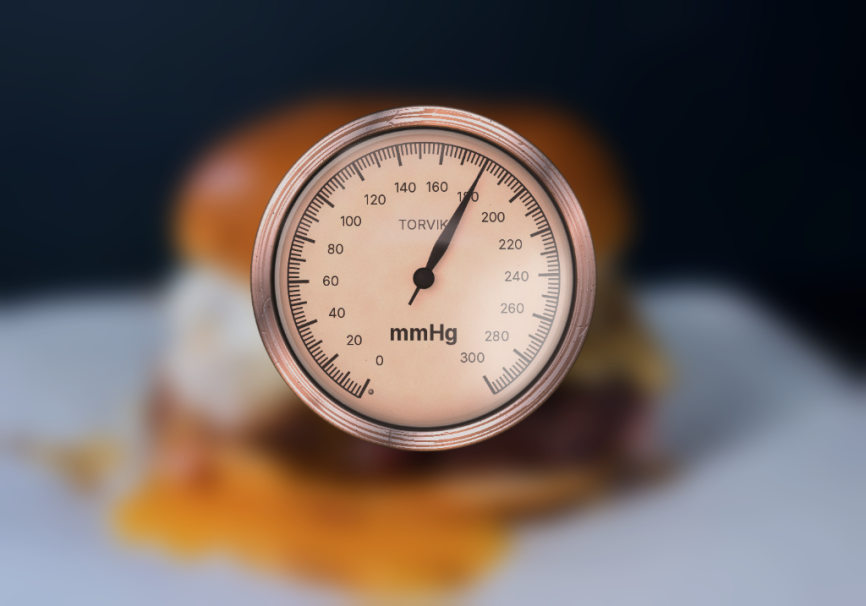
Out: 180 mmHg
